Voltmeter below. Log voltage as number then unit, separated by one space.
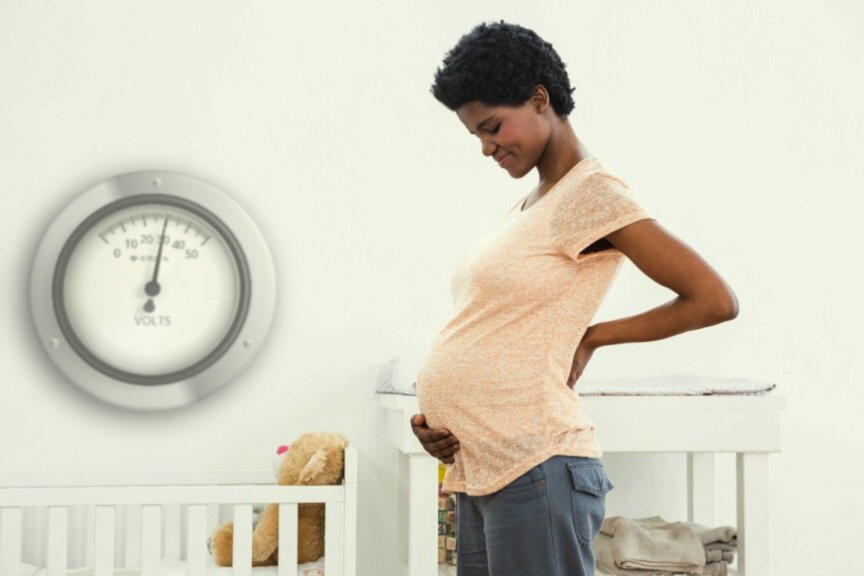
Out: 30 V
